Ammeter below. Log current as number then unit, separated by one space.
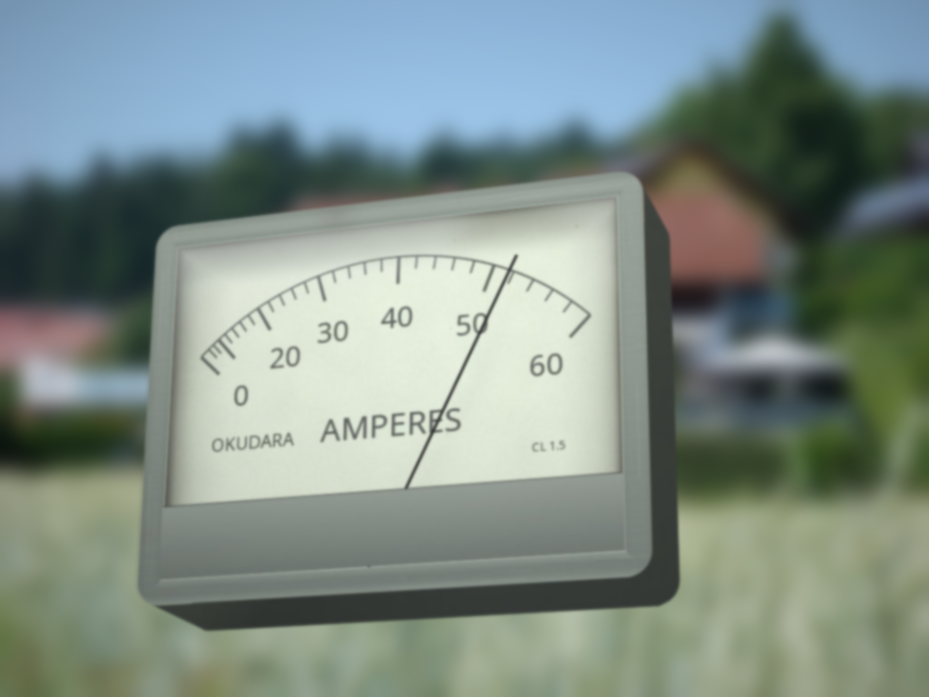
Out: 52 A
